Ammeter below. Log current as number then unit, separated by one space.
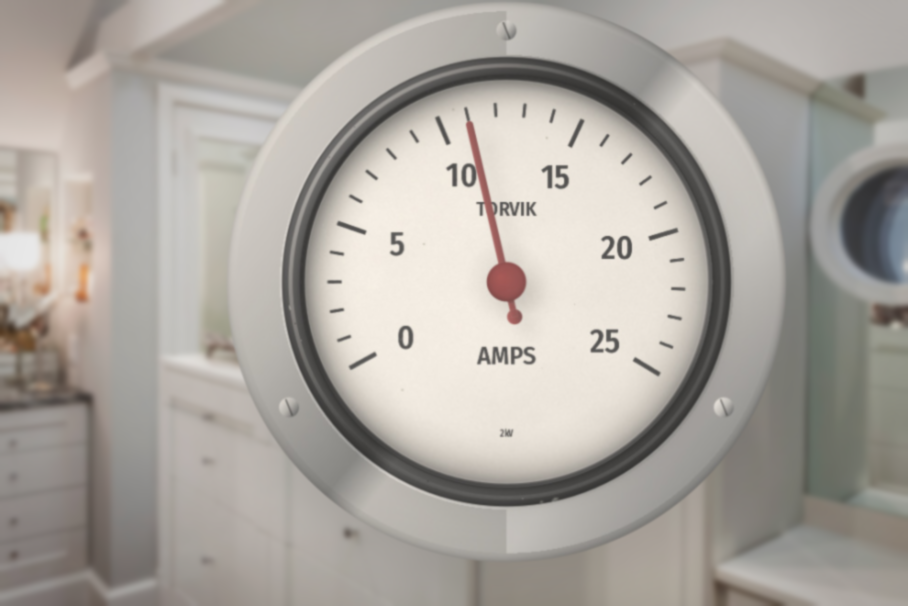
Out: 11 A
